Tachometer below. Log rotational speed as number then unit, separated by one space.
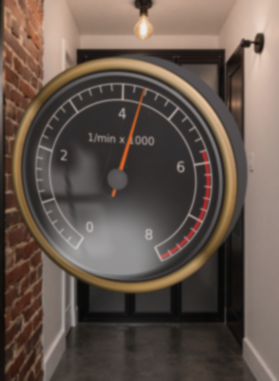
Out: 4400 rpm
